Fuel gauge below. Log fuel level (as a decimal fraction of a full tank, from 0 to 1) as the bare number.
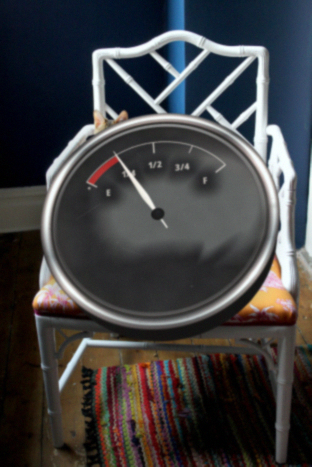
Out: 0.25
